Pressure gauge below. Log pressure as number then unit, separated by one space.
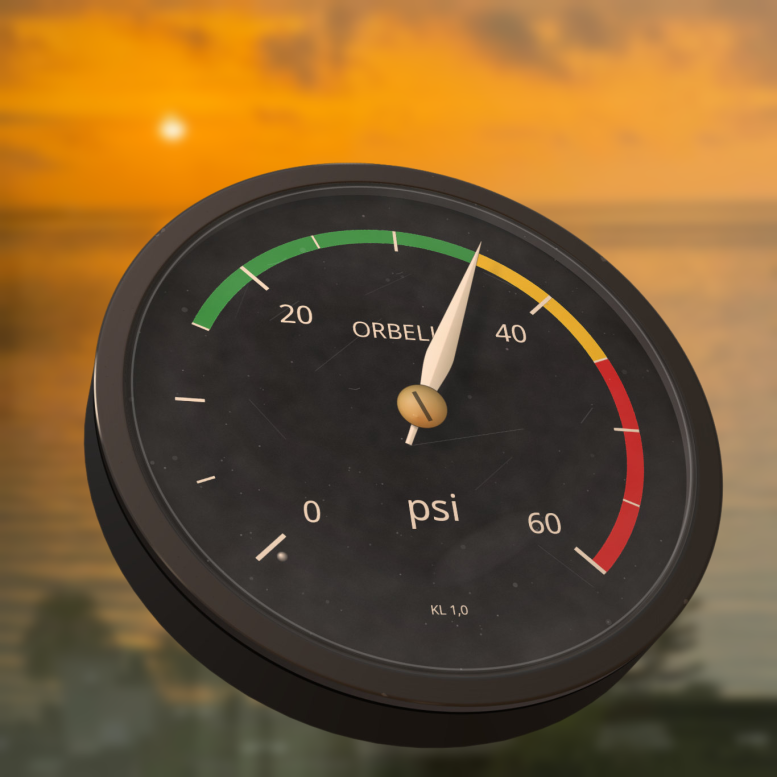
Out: 35 psi
